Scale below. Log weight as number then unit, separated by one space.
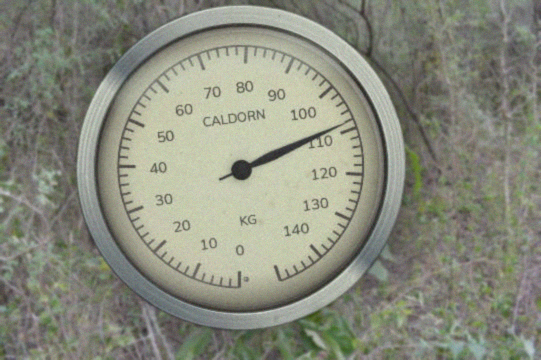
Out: 108 kg
